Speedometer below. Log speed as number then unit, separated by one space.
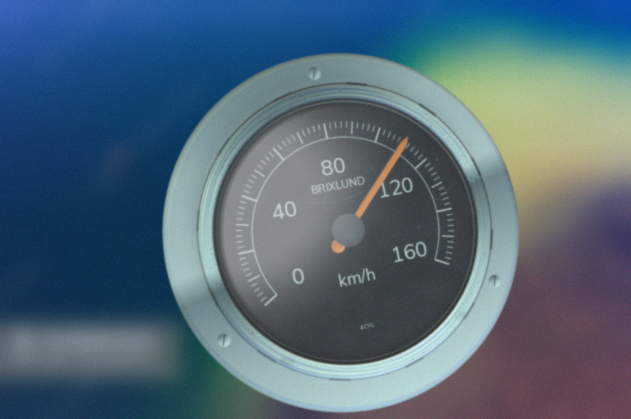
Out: 110 km/h
